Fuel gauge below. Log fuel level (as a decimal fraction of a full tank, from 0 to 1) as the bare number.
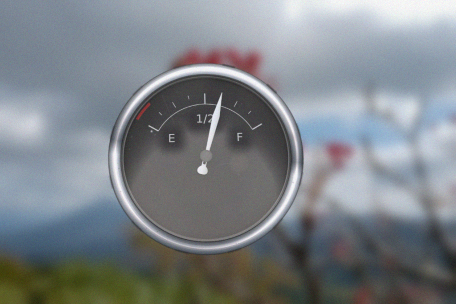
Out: 0.625
